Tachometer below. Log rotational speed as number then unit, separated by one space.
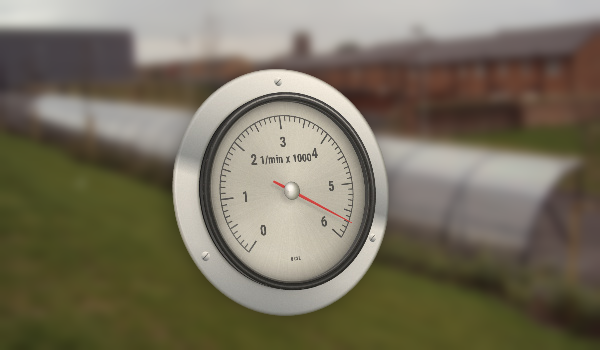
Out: 5700 rpm
